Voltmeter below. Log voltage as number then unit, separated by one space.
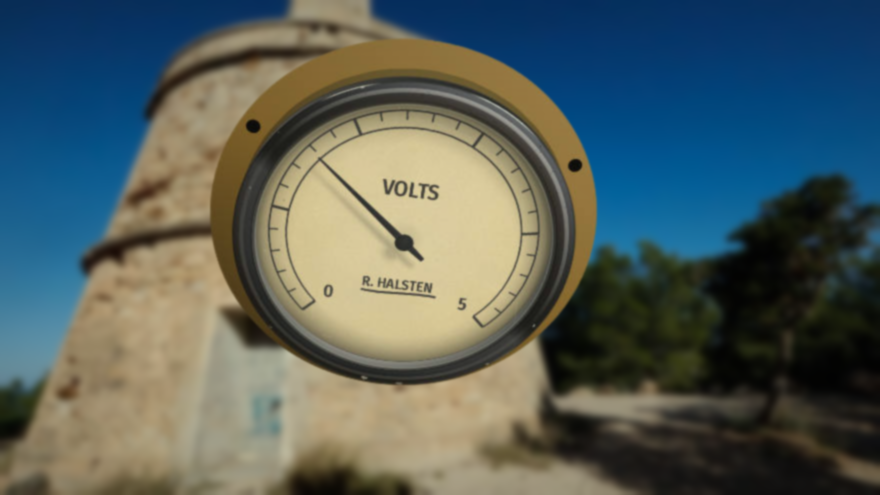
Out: 1.6 V
